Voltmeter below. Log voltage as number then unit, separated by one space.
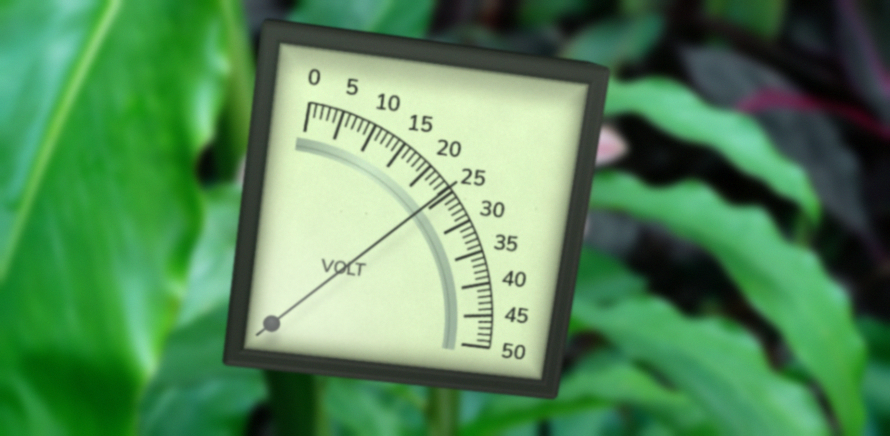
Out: 24 V
